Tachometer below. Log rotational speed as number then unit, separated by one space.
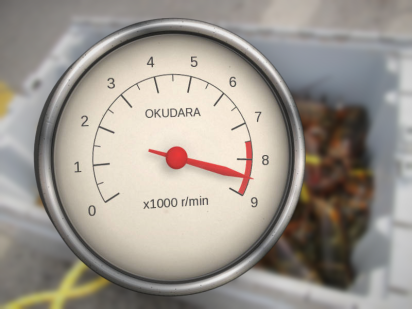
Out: 8500 rpm
